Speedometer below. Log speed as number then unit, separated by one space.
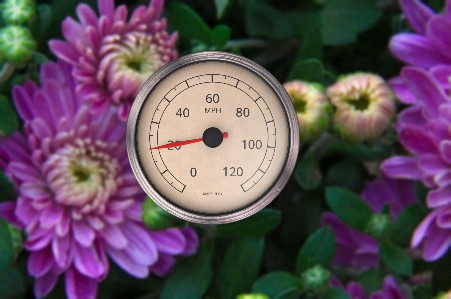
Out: 20 mph
